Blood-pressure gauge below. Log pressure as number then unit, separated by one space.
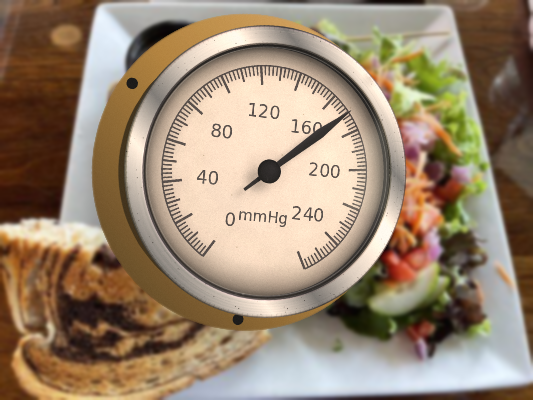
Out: 170 mmHg
